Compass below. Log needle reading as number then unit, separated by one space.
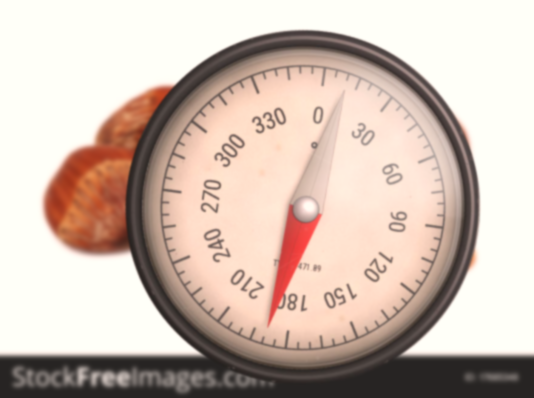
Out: 190 °
